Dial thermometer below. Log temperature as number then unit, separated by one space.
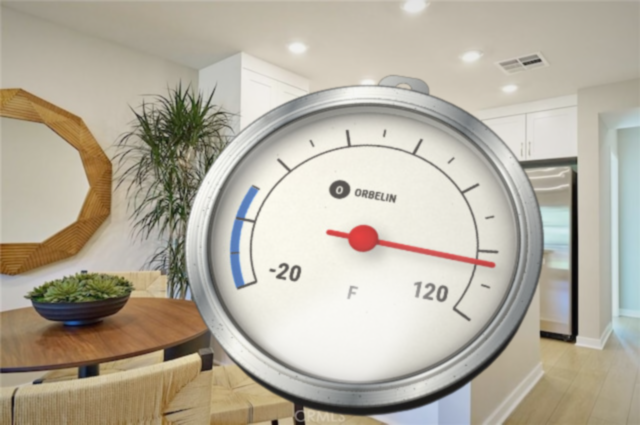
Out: 105 °F
